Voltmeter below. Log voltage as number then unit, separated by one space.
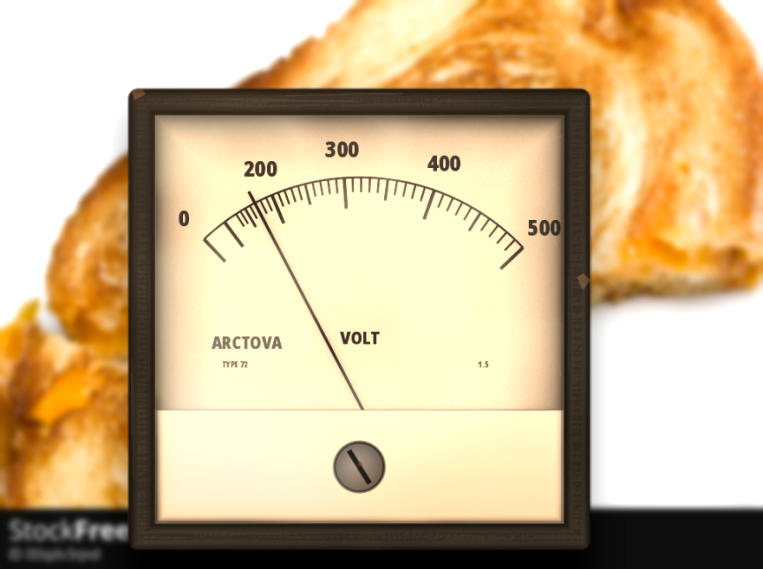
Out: 170 V
